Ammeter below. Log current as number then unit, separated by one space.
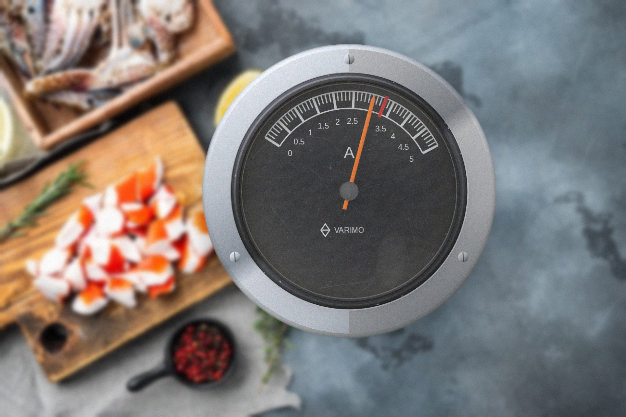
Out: 3 A
